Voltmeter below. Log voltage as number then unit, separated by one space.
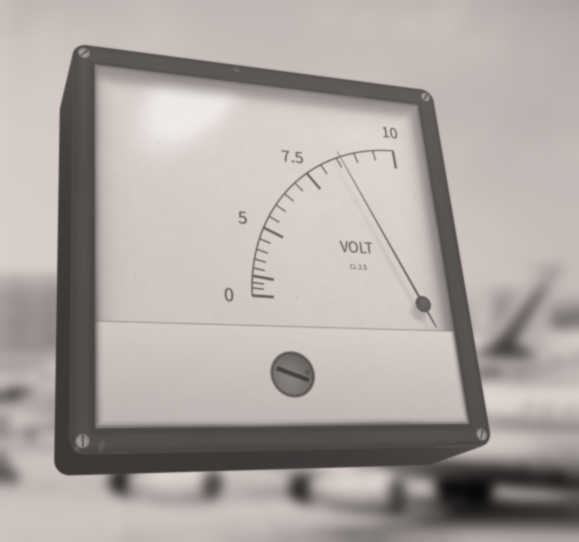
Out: 8.5 V
